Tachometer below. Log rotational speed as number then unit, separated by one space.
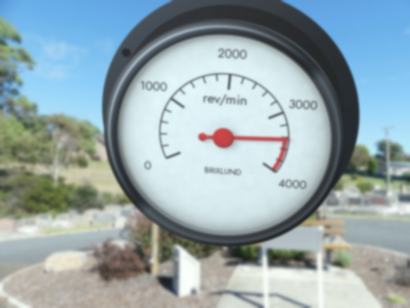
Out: 3400 rpm
